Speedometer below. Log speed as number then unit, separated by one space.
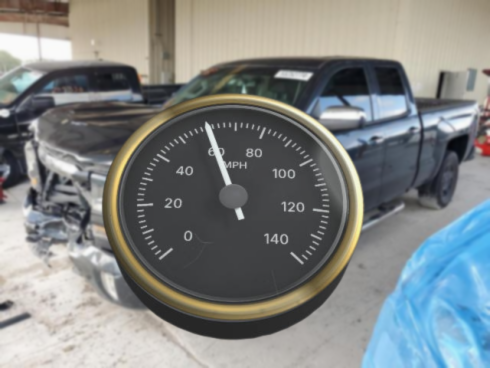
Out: 60 mph
